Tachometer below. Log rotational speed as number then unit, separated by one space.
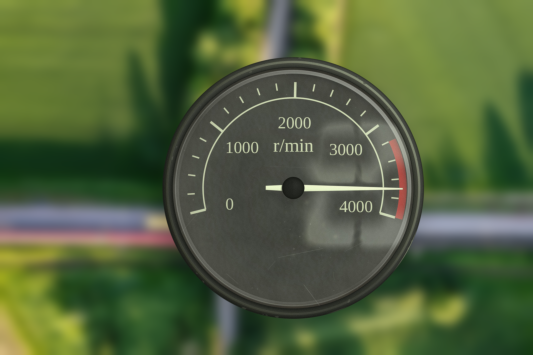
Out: 3700 rpm
